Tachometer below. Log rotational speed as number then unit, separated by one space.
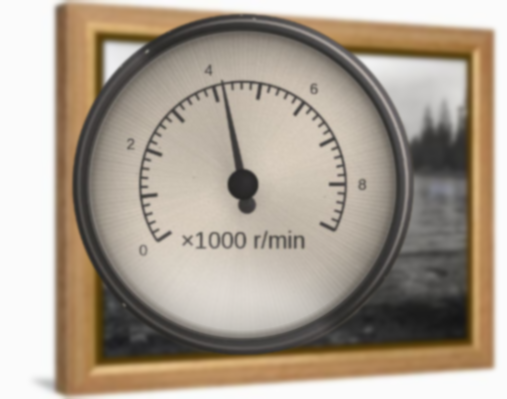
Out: 4200 rpm
